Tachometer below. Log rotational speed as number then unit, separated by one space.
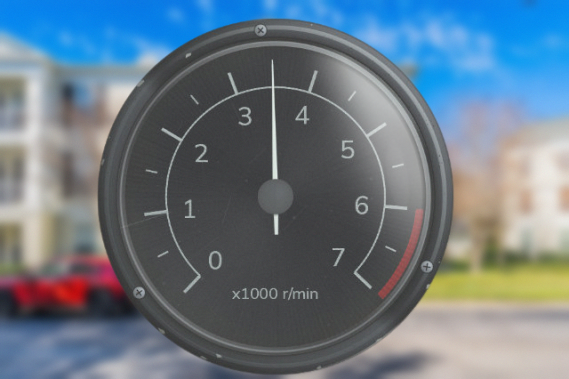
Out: 3500 rpm
